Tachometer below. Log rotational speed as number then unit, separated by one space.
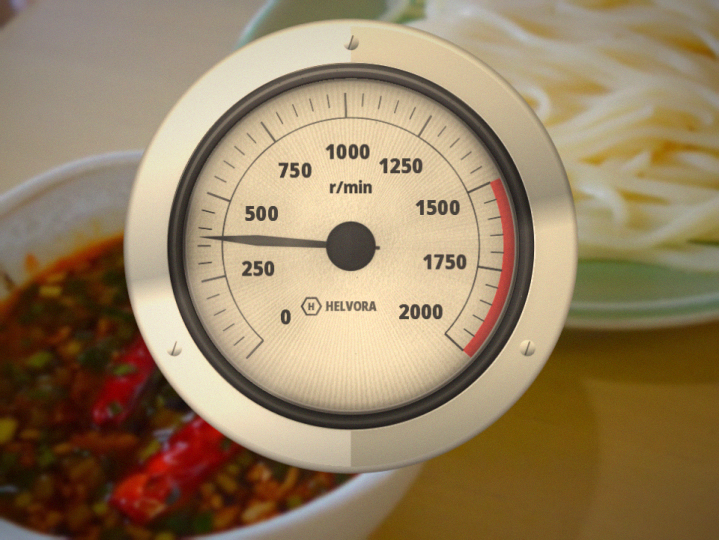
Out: 375 rpm
